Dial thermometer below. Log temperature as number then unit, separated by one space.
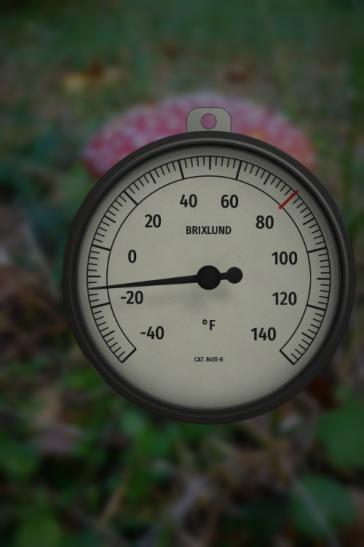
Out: -14 °F
